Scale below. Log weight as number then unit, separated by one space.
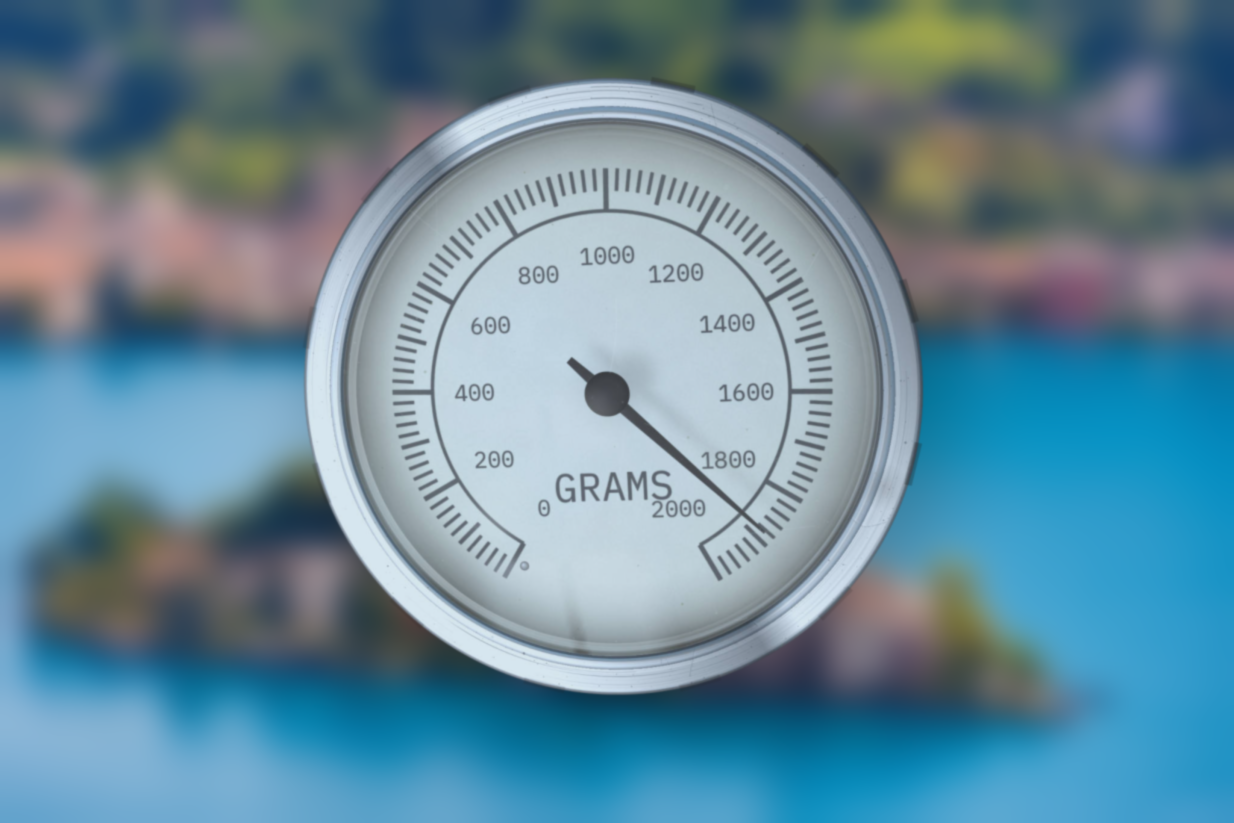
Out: 1880 g
